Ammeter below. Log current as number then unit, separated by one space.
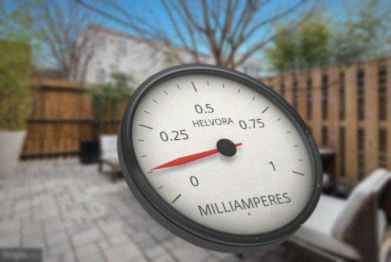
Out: 0.1 mA
